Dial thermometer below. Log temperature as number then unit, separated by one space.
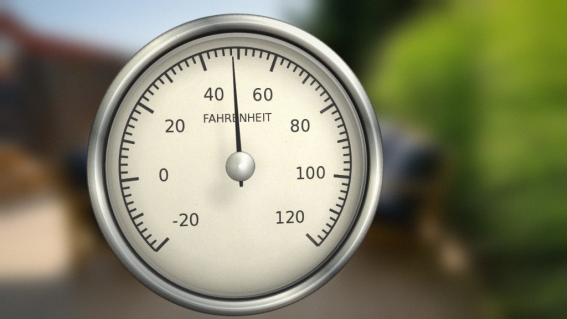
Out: 48 °F
